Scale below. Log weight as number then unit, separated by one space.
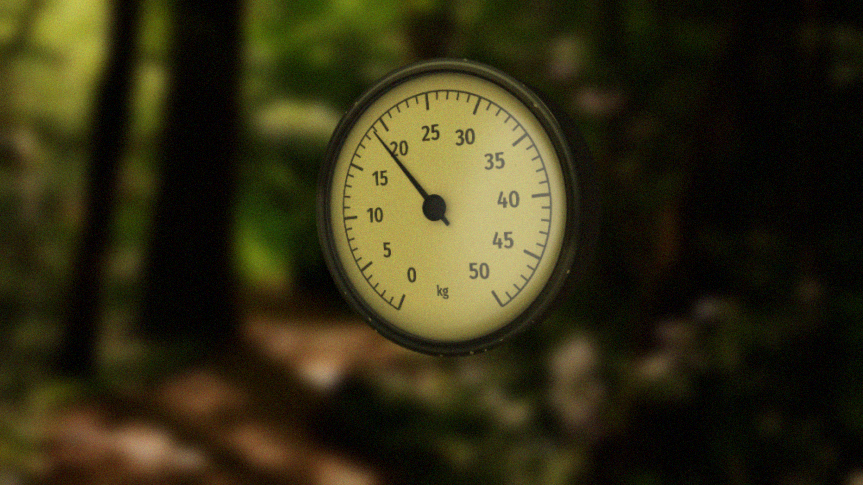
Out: 19 kg
